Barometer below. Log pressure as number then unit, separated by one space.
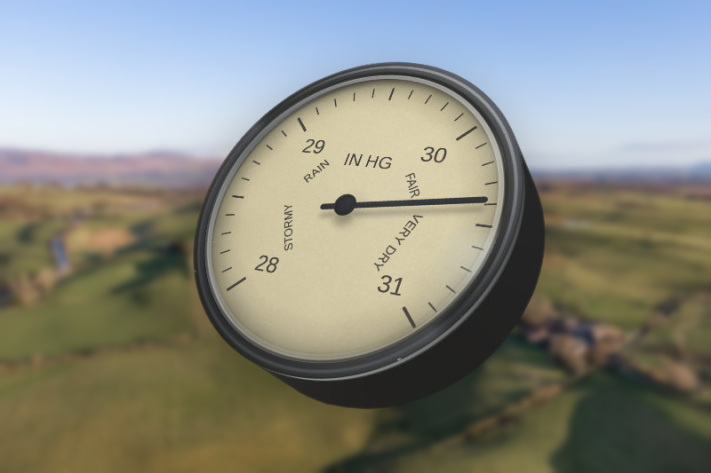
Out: 30.4 inHg
